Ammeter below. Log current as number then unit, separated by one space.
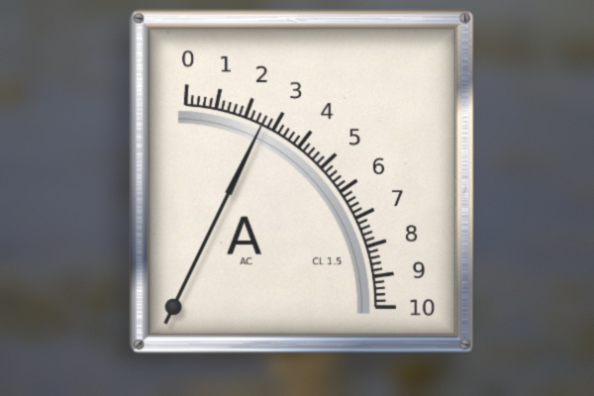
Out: 2.6 A
